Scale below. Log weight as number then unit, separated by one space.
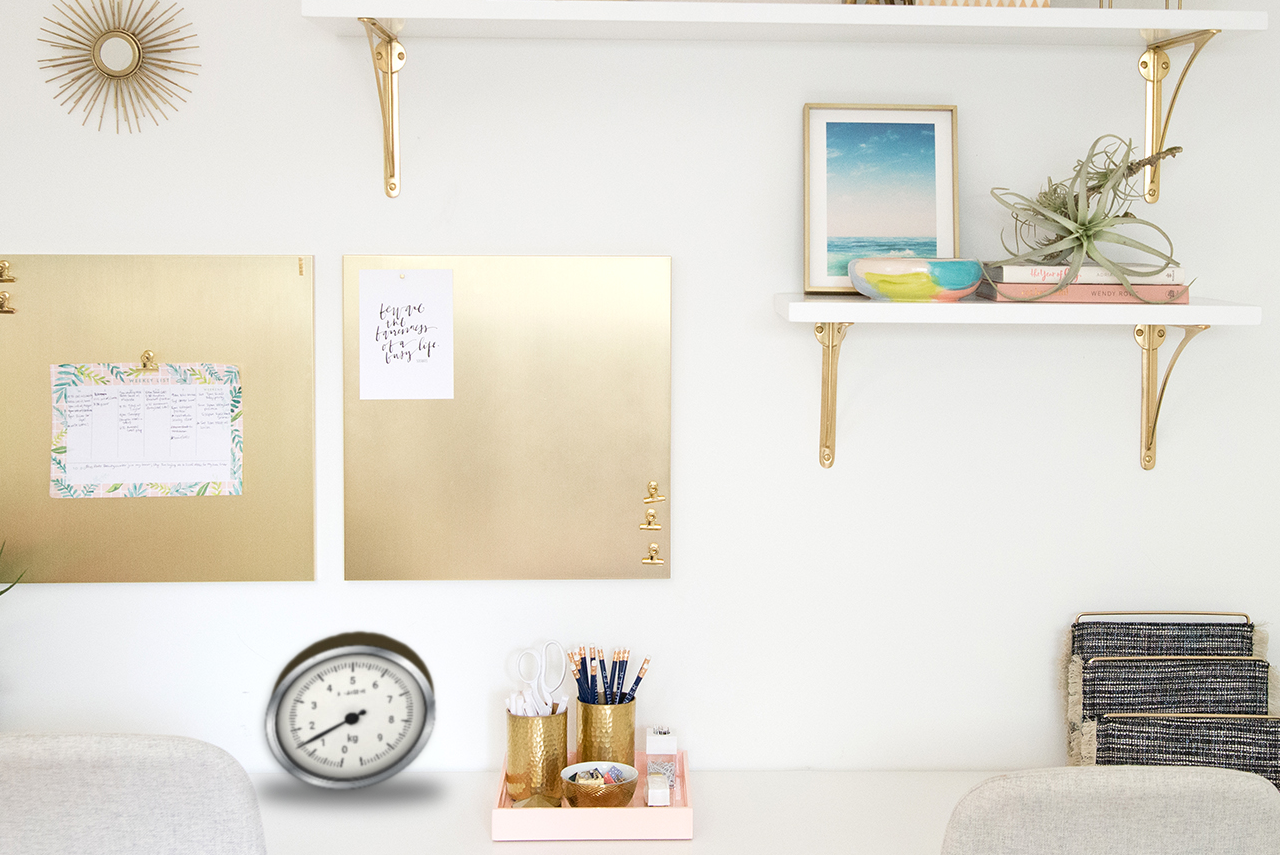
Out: 1.5 kg
